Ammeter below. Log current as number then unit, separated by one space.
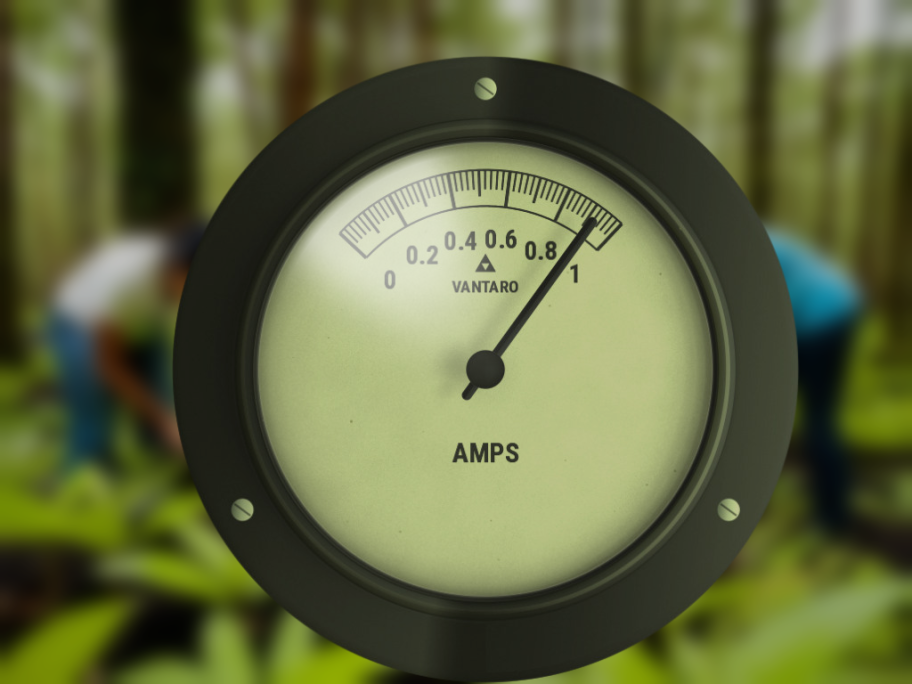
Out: 0.92 A
